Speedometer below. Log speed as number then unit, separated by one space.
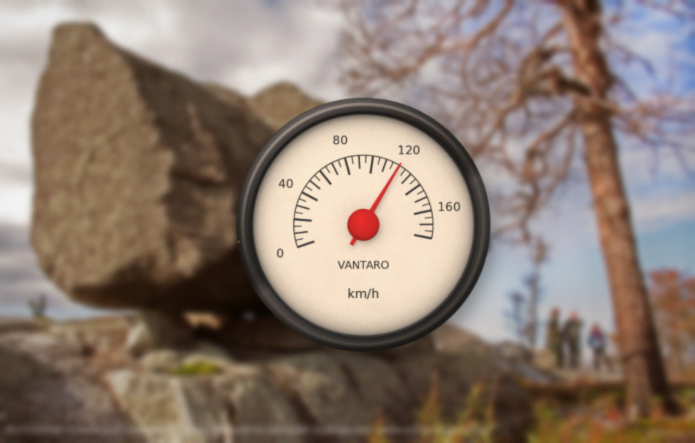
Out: 120 km/h
